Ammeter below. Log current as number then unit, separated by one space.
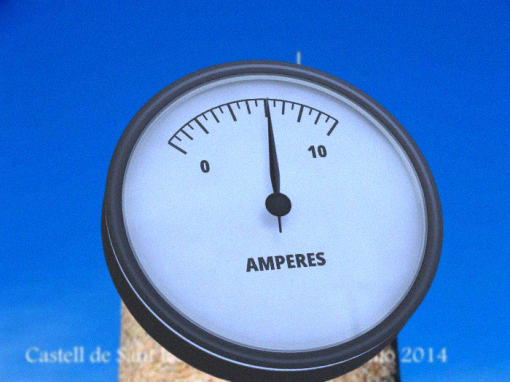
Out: 6 A
